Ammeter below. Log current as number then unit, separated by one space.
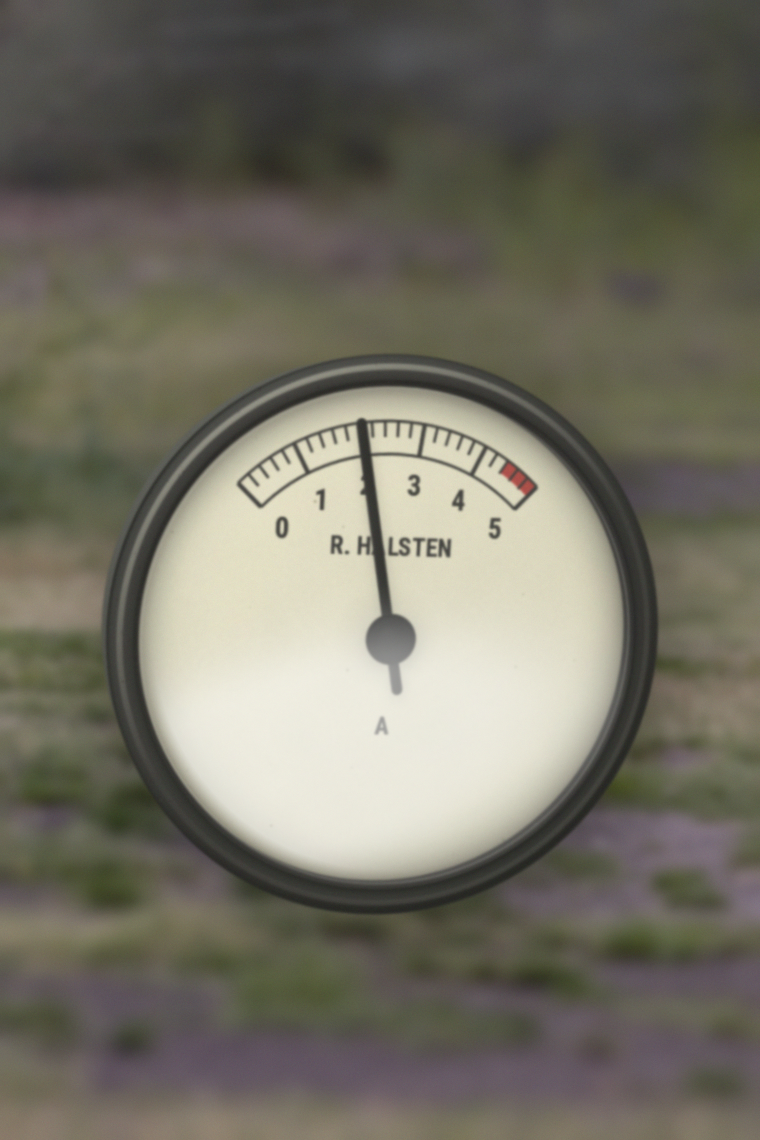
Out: 2 A
